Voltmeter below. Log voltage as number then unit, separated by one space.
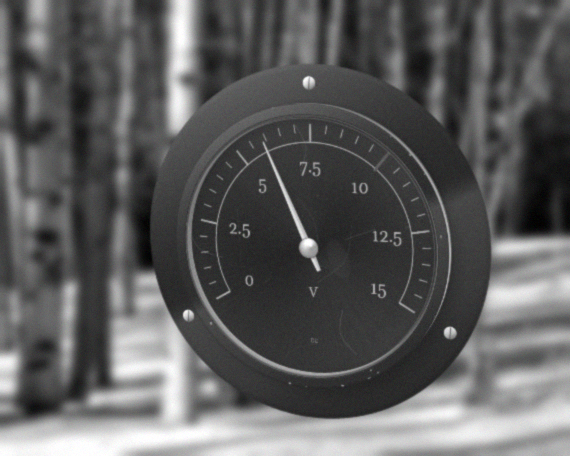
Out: 6 V
